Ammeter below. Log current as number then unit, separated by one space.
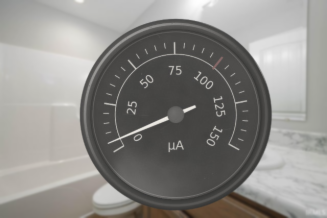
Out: 5 µA
